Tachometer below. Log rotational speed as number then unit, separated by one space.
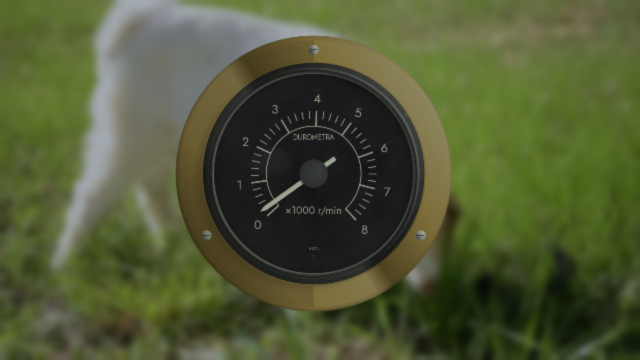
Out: 200 rpm
